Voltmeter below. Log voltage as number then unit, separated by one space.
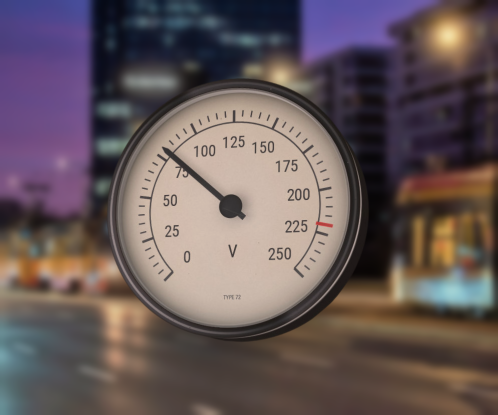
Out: 80 V
